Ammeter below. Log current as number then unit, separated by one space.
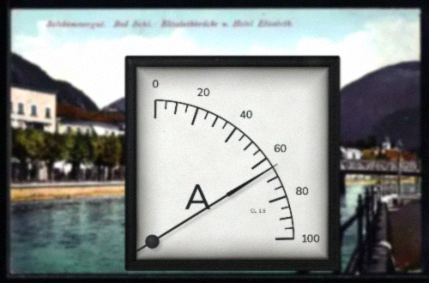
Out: 65 A
